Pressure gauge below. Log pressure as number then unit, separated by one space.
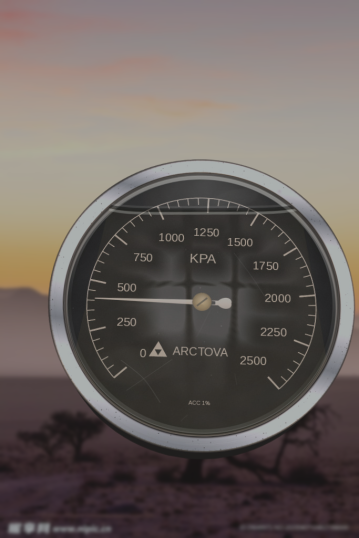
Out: 400 kPa
